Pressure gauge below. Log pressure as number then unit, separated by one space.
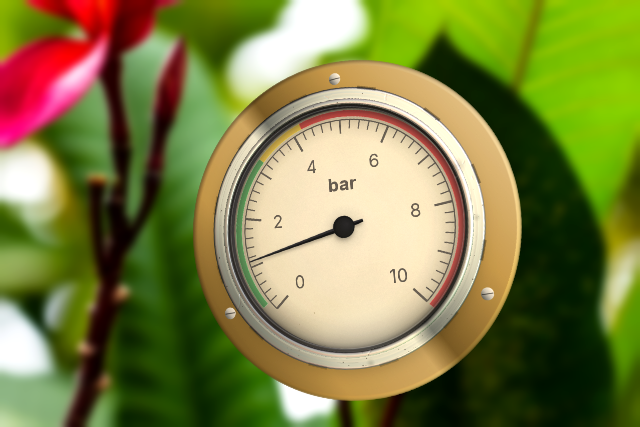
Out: 1.1 bar
